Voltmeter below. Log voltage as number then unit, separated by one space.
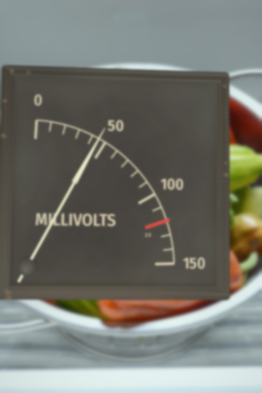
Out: 45 mV
